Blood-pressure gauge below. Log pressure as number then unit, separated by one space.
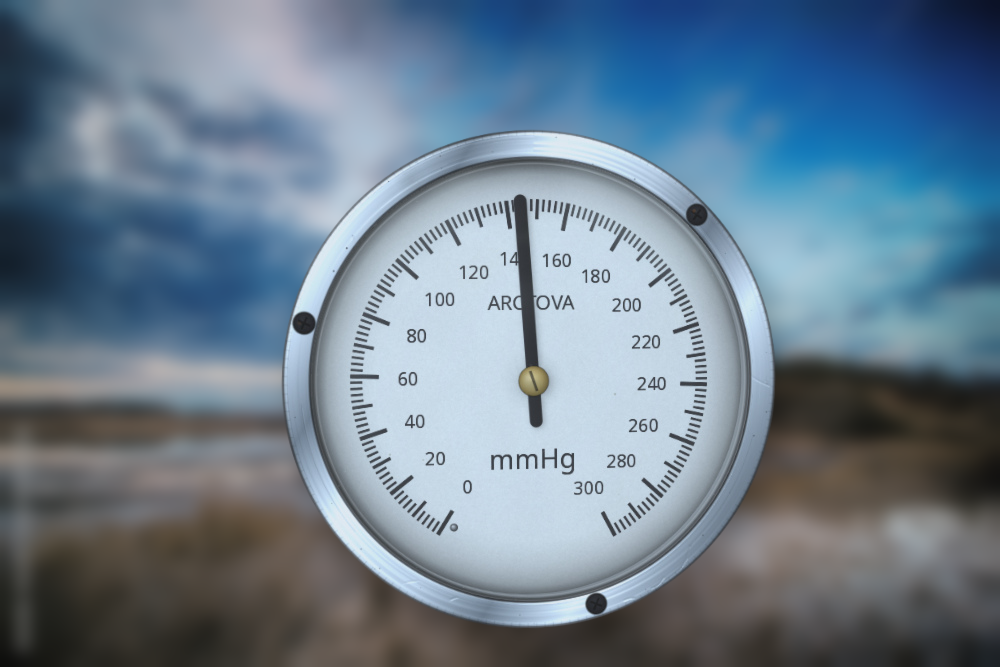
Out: 144 mmHg
